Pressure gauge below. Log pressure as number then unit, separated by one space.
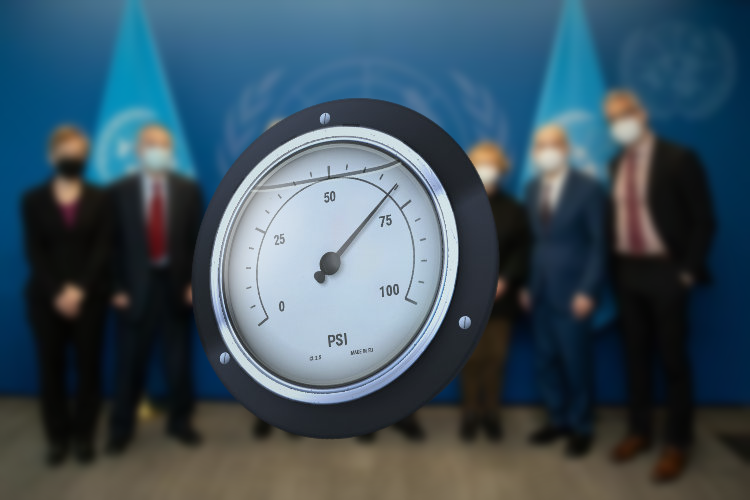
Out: 70 psi
